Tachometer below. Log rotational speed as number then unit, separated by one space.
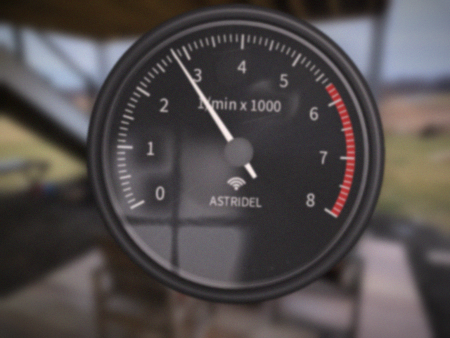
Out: 2800 rpm
